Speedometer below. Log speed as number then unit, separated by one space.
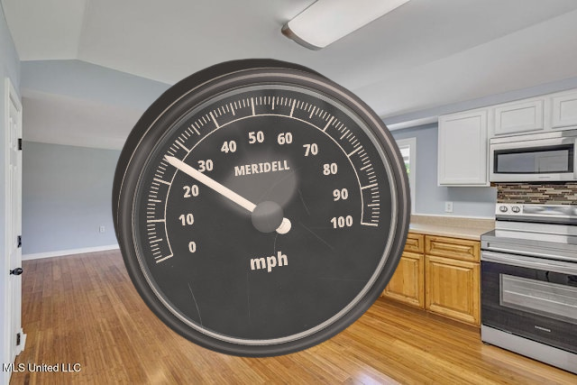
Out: 26 mph
